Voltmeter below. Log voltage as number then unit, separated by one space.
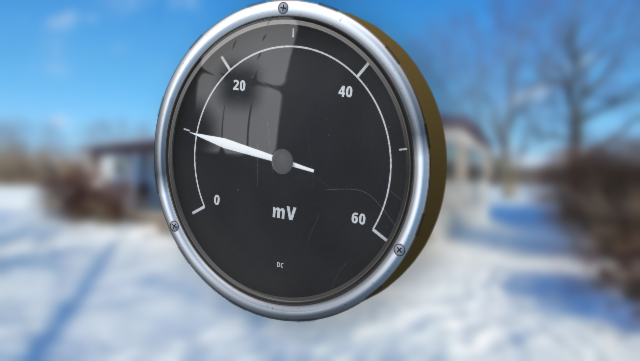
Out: 10 mV
